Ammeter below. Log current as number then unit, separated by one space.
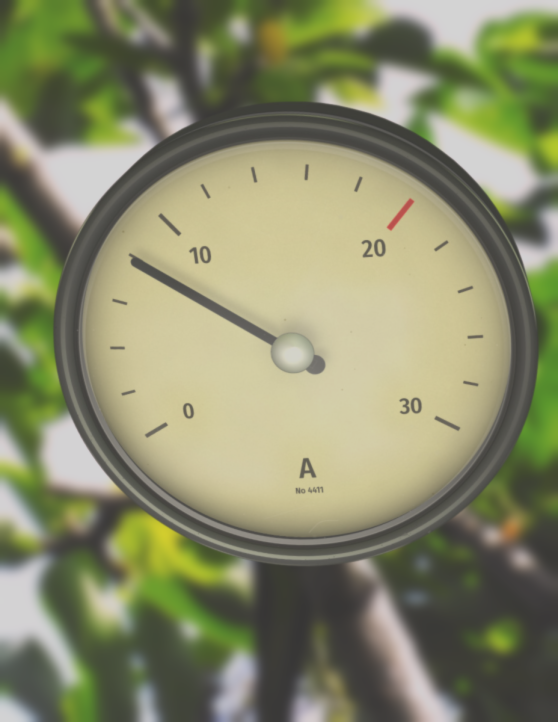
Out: 8 A
